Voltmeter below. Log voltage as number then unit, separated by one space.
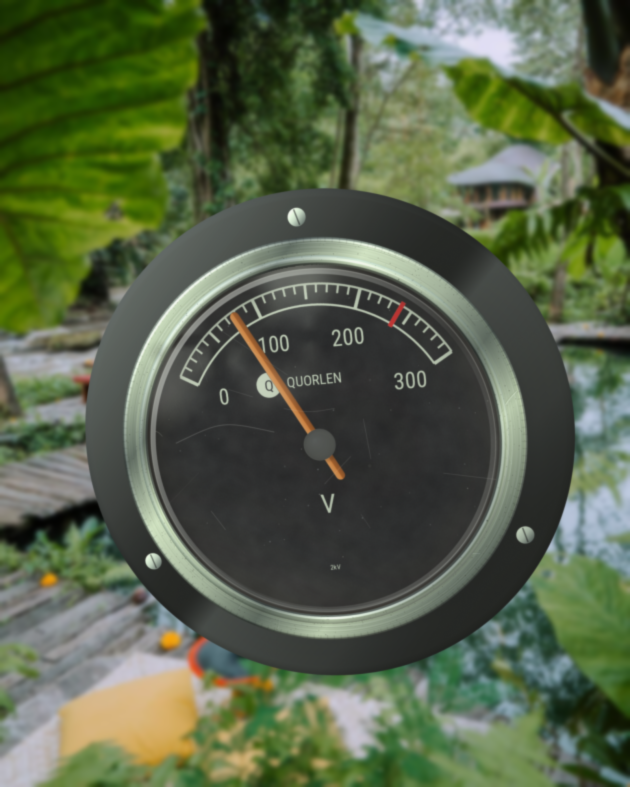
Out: 80 V
